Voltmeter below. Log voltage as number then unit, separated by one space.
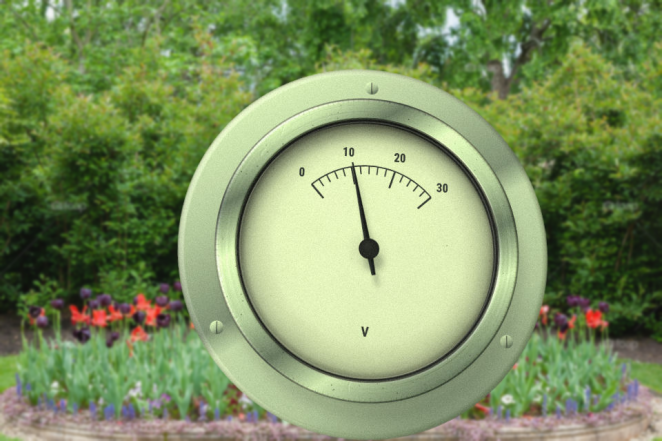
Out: 10 V
